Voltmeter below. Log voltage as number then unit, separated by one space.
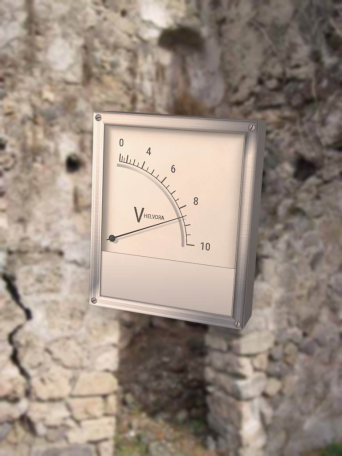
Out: 8.5 V
